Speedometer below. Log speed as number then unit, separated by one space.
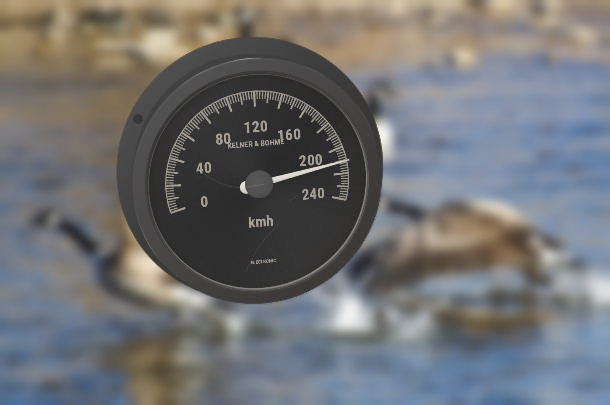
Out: 210 km/h
